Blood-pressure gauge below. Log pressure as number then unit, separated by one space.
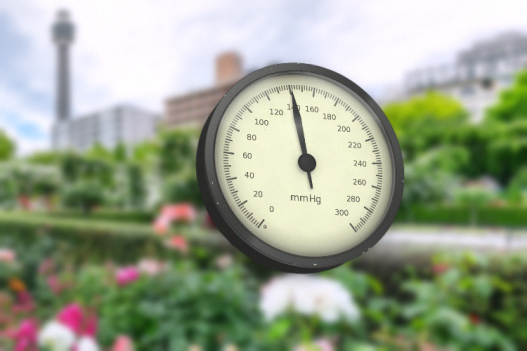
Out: 140 mmHg
